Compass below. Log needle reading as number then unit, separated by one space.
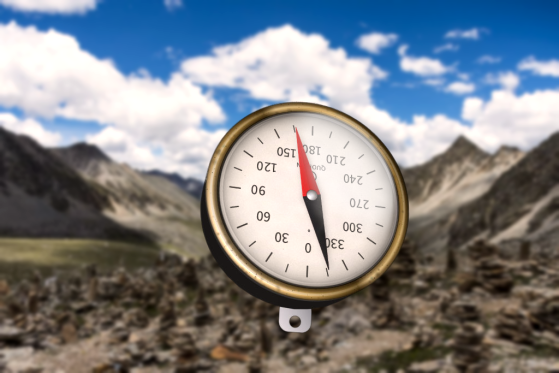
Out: 165 °
